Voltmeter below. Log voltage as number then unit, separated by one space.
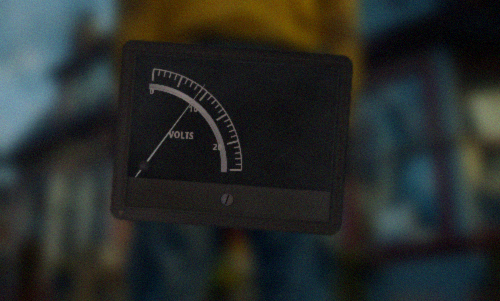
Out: 9 V
